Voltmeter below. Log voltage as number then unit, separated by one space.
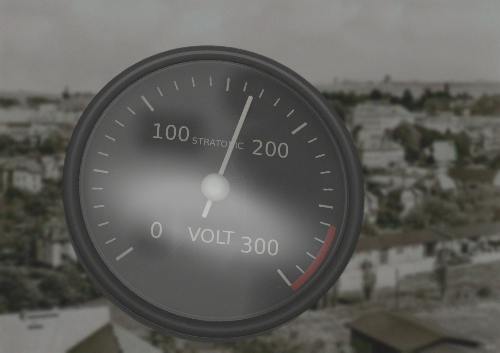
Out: 165 V
